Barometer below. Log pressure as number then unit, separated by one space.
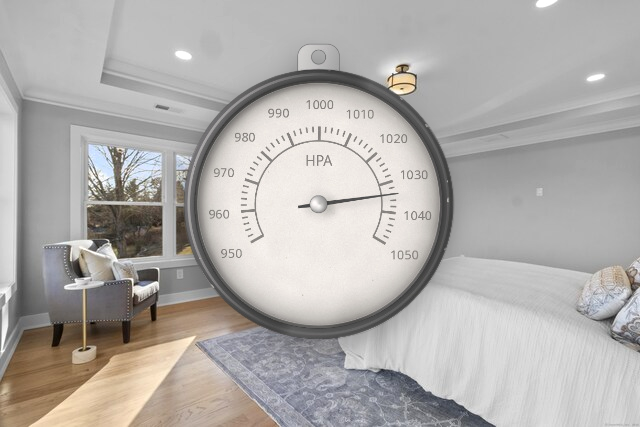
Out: 1034 hPa
